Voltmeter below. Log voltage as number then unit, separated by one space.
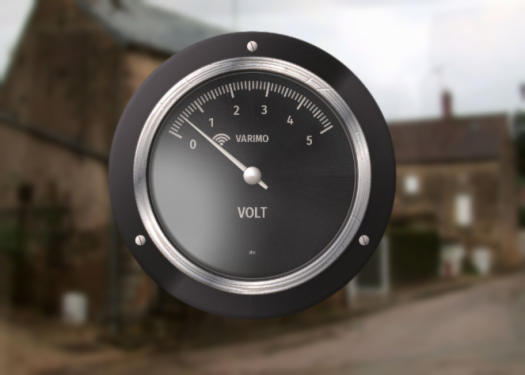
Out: 0.5 V
